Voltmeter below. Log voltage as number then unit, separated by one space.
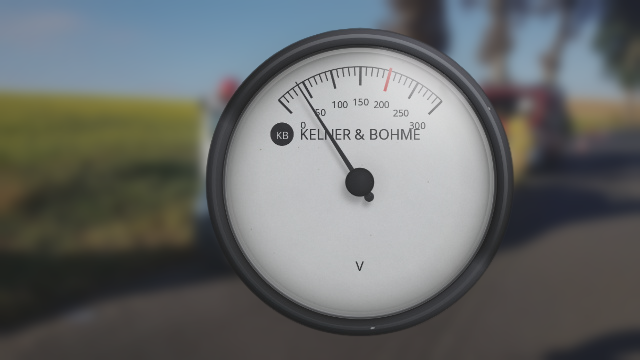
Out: 40 V
